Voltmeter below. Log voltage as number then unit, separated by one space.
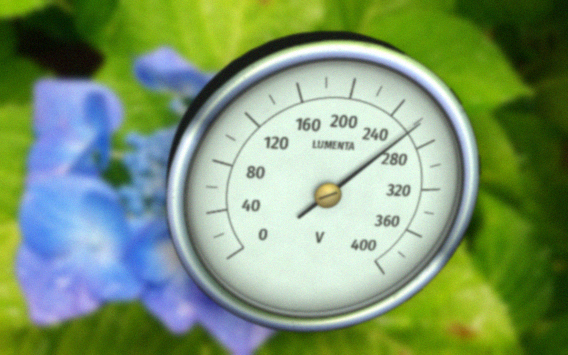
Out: 260 V
